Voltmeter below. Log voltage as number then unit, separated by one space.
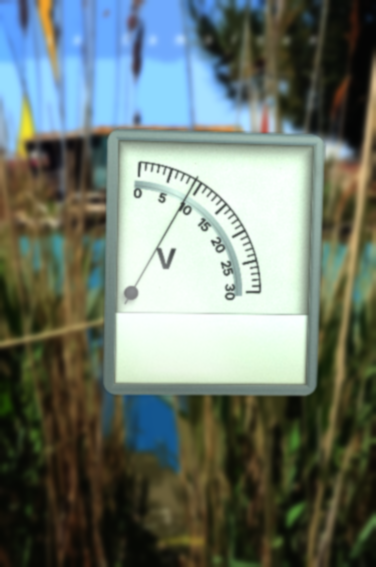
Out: 9 V
